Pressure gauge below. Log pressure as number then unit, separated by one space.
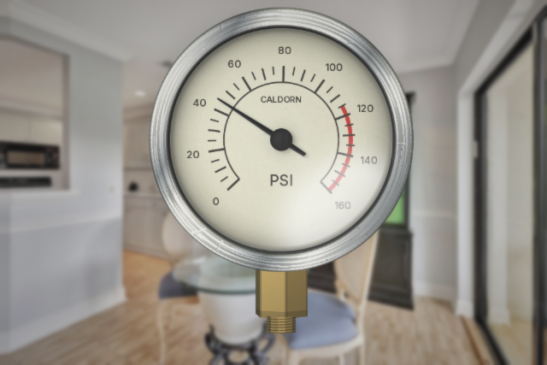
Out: 45 psi
